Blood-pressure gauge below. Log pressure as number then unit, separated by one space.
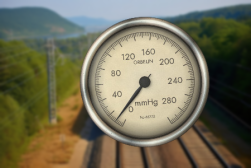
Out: 10 mmHg
